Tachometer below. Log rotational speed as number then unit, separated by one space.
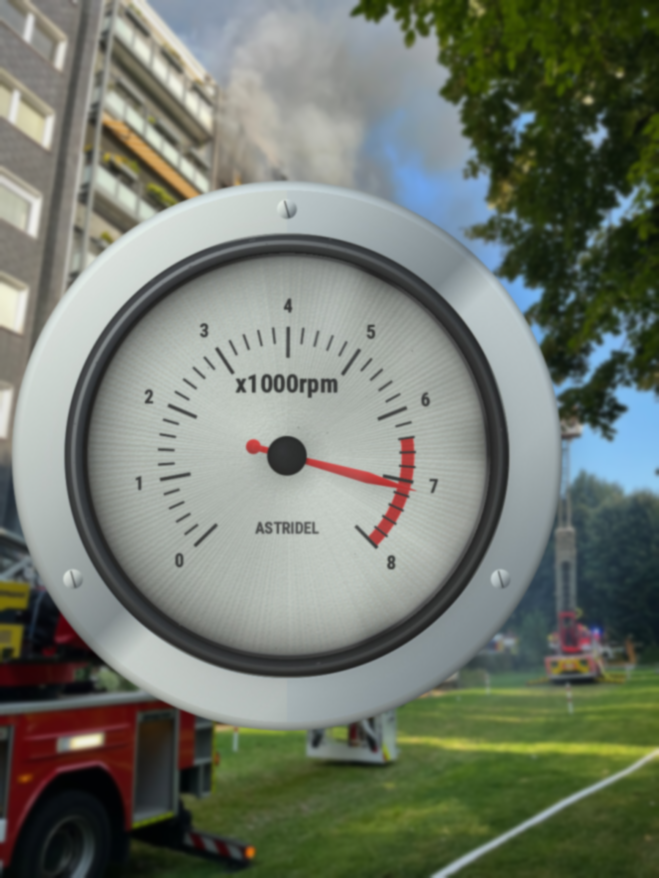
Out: 7100 rpm
